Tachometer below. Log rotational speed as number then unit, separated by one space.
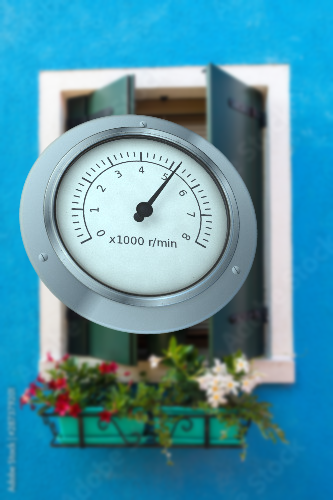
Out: 5200 rpm
